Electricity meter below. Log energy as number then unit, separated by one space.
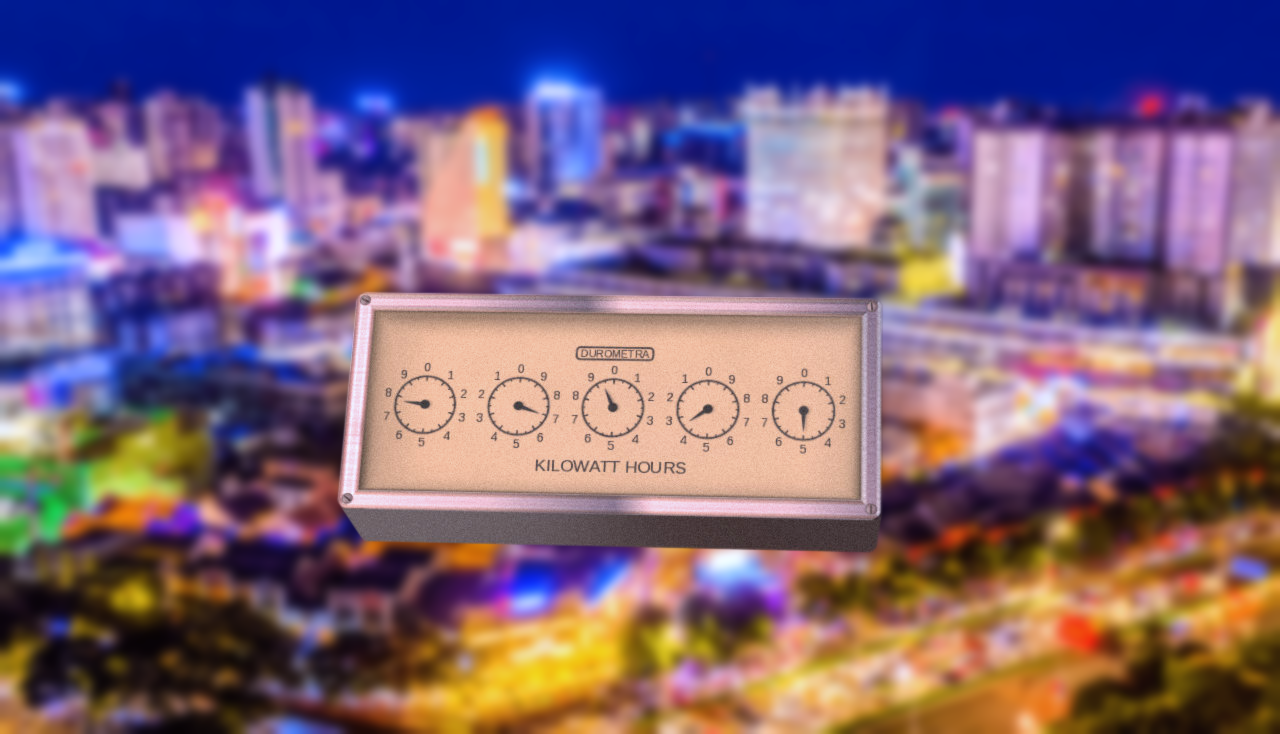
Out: 76935 kWh
